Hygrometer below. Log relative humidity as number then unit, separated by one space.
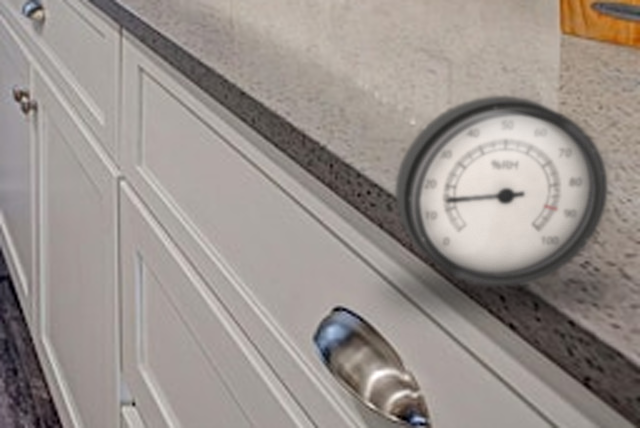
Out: 15 %
